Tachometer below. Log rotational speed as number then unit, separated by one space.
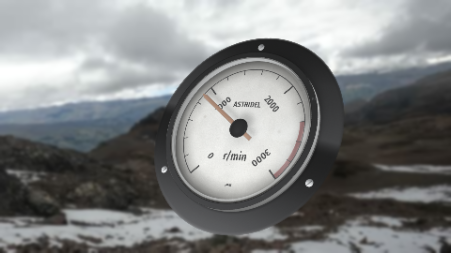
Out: 900 rpm
